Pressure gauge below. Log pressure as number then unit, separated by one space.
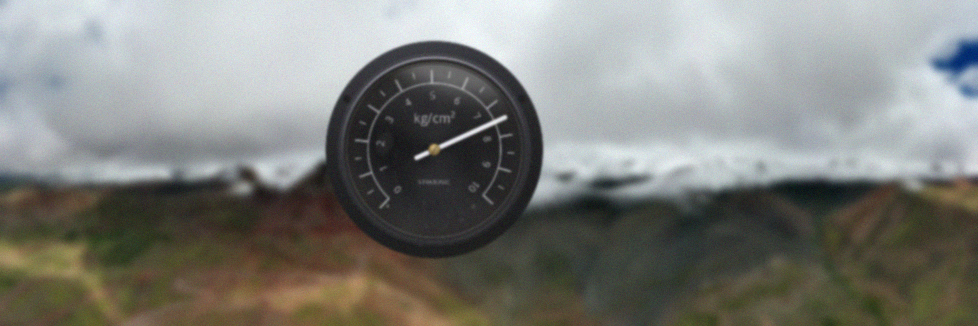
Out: 7.5 kg/cm²
